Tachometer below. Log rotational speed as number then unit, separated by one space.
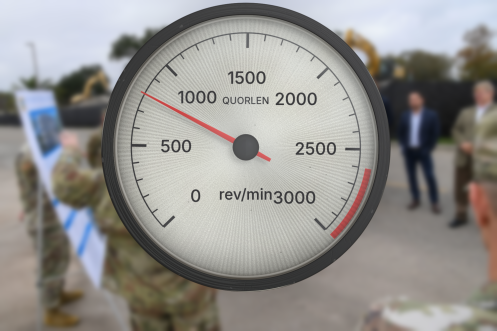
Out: 800 rpm
